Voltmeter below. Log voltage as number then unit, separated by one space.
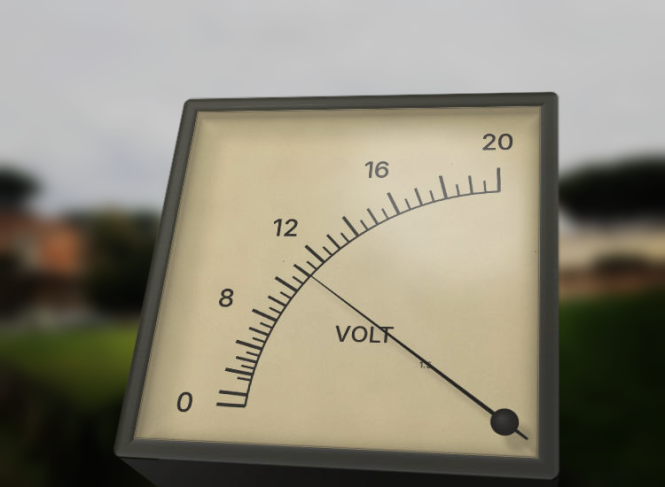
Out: 11 V
